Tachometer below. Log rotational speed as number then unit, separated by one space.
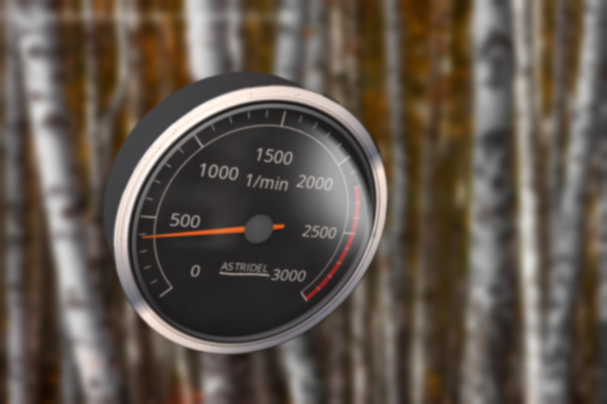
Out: 400 rpm
